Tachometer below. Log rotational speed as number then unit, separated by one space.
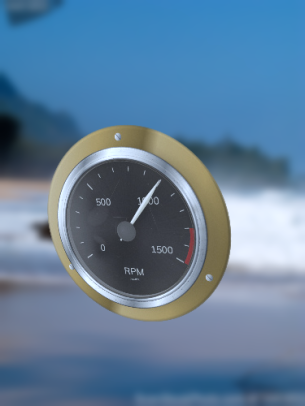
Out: 1000 rpm
